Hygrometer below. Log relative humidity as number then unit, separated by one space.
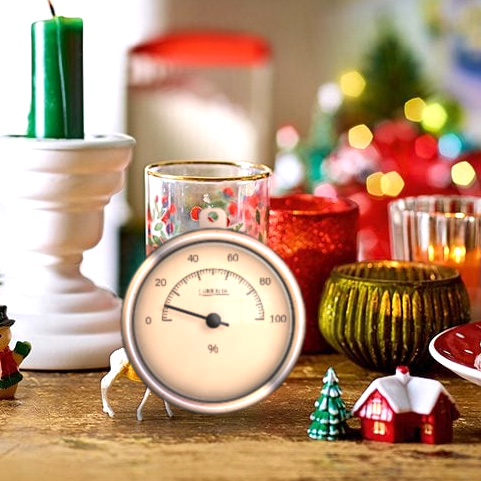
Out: 10 %
